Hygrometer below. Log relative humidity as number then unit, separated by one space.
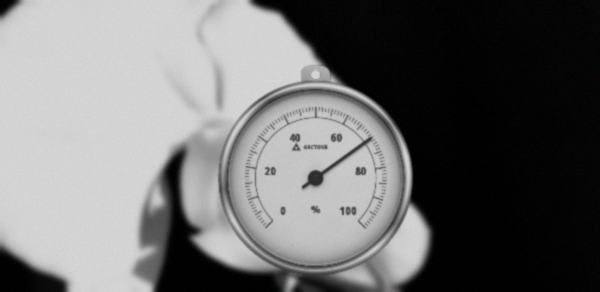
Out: 70 %
